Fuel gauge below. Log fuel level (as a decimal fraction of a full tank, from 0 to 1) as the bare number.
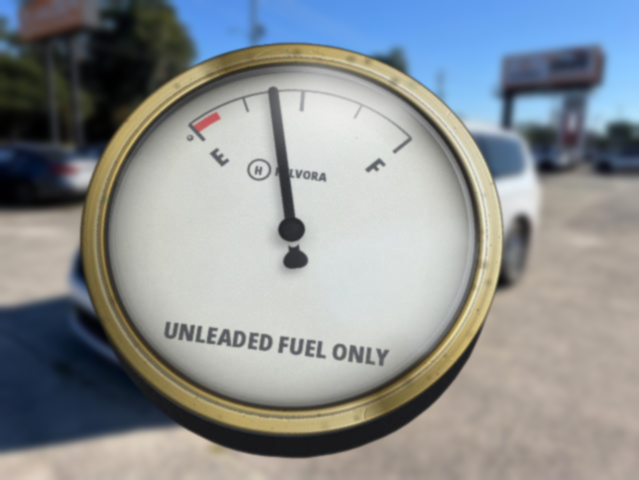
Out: 0.375
